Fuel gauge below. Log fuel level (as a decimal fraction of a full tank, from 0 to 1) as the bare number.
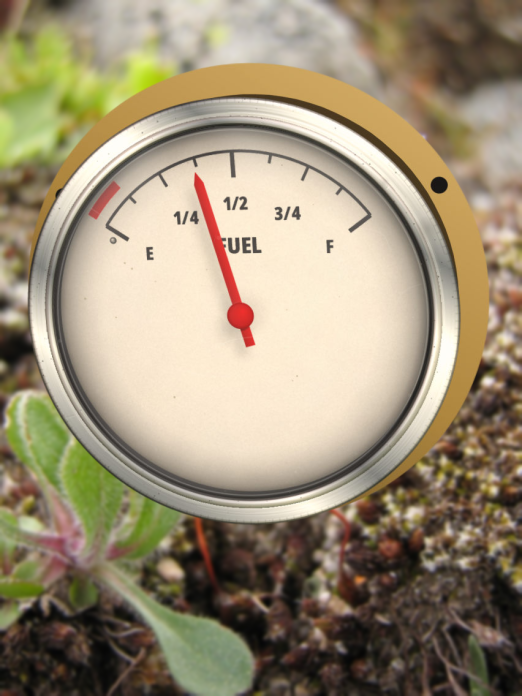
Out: 0.375
